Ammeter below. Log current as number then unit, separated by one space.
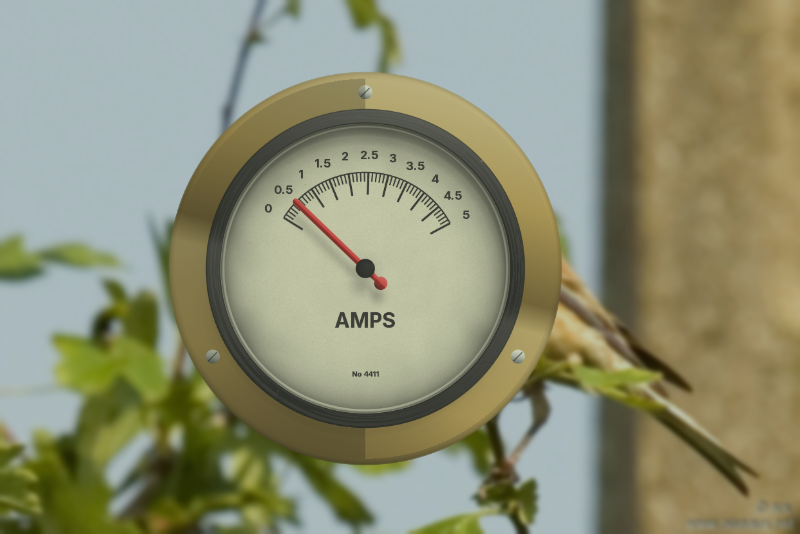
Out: 0.5 A
